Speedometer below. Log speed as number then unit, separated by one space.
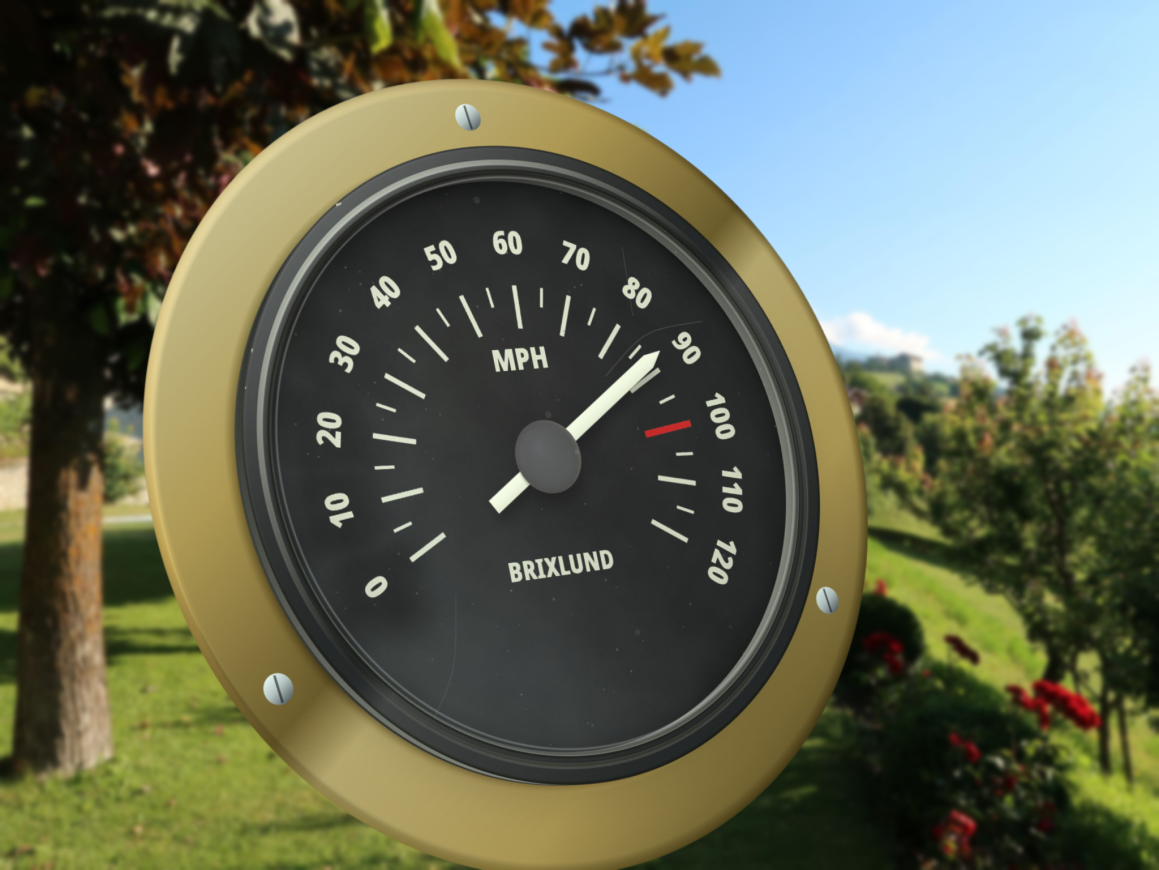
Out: 87.5 mph
